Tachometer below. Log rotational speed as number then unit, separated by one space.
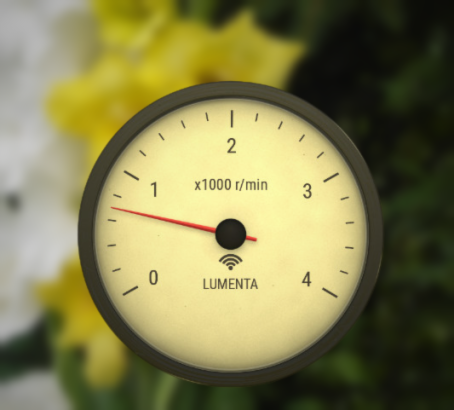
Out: 700 rpm
